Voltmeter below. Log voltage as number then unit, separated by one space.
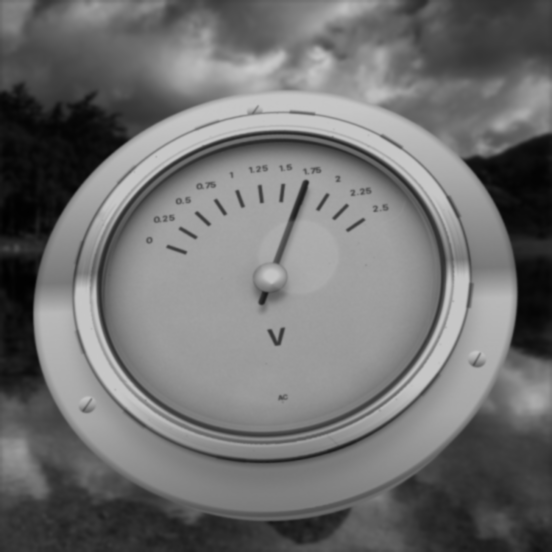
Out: 1.75 V
